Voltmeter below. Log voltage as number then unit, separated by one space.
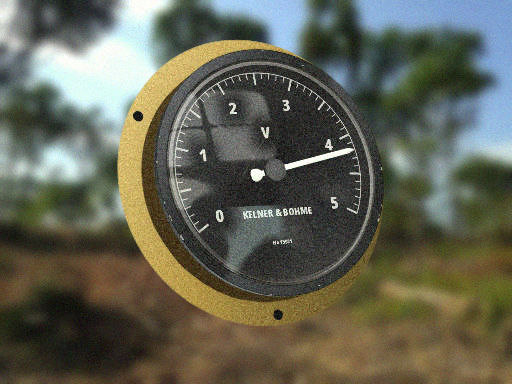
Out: 4.2 V
